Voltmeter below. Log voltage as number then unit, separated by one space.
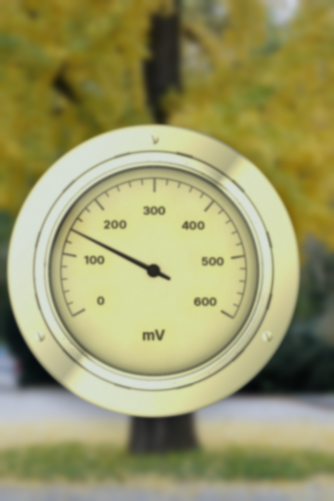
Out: 140 mV
